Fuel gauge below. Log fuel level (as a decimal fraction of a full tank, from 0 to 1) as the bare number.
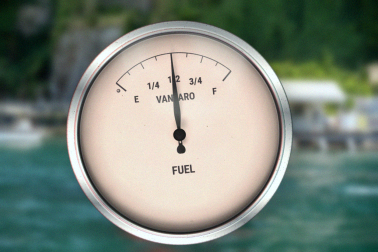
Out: 0.5
